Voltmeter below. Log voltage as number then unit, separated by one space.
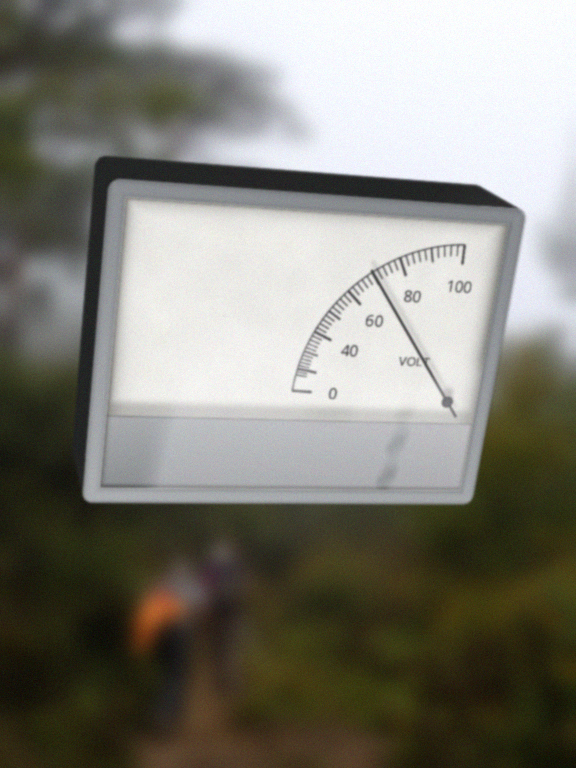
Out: 70 V
